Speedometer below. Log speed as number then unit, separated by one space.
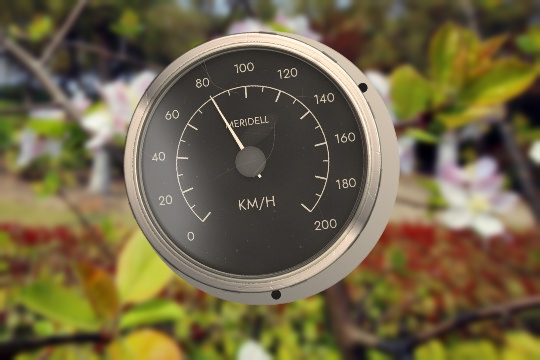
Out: 80 km/h
